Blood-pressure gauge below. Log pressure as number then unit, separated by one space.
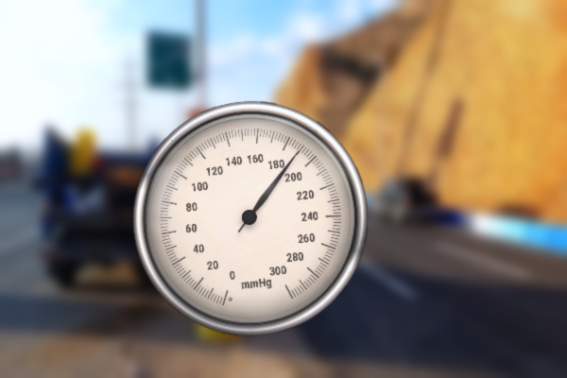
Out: 190 mmHg
